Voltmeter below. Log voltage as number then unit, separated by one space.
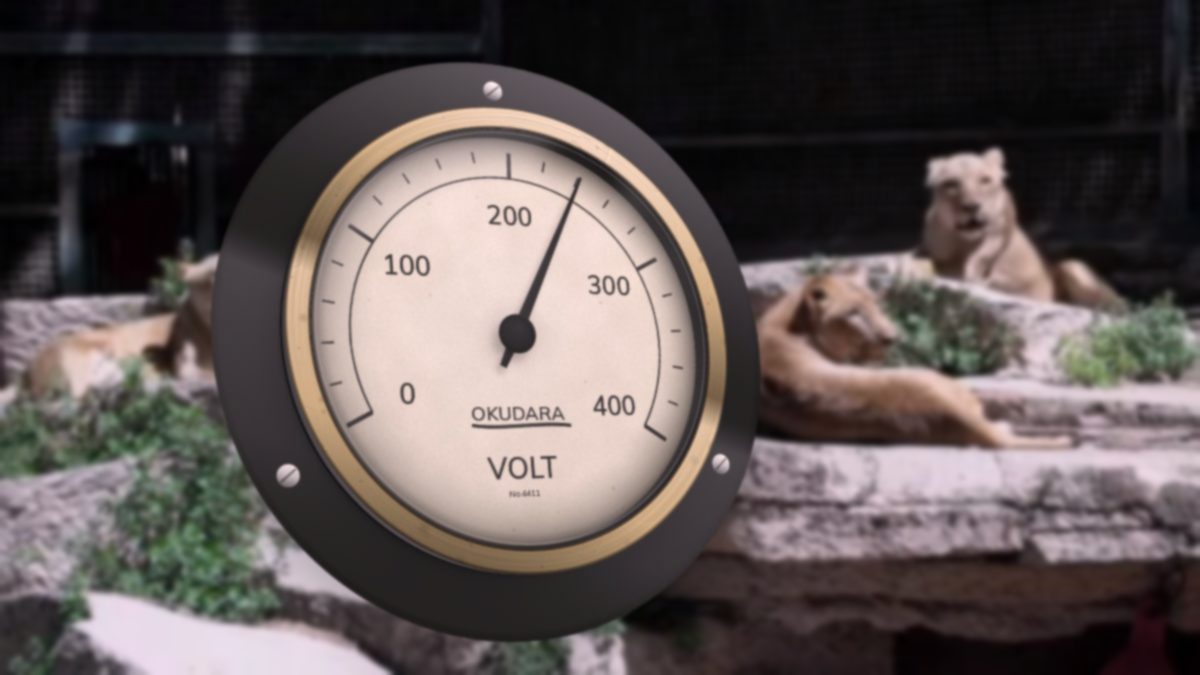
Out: 240 V
